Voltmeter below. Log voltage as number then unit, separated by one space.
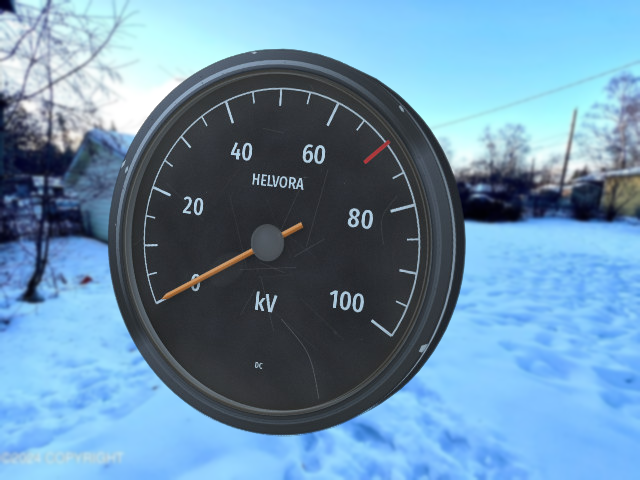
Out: 0 kV
